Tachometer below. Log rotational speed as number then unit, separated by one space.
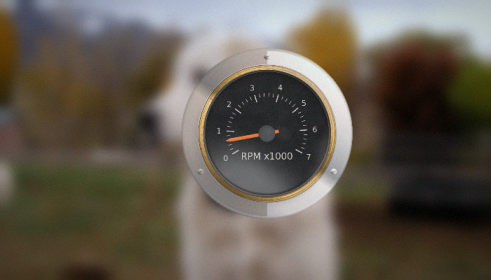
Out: 600 rpm
